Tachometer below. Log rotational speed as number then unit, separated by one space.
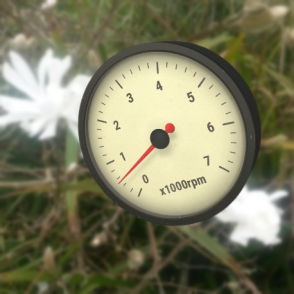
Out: 500 rpm
